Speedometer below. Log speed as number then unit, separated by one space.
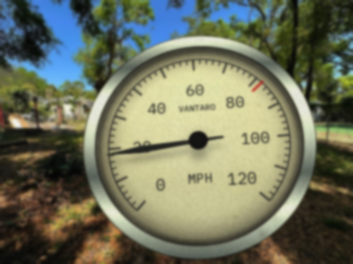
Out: 18 mph
